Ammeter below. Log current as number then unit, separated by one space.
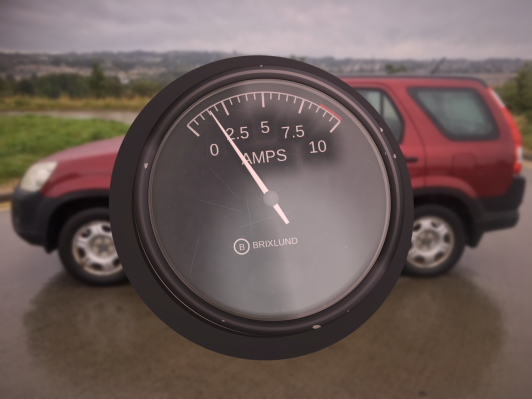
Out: 1.5 A
